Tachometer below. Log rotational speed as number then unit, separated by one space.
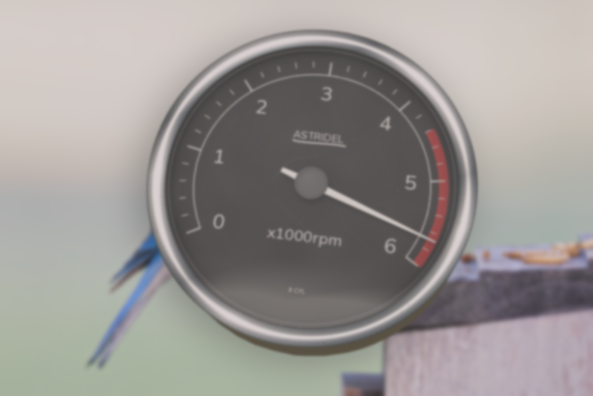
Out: 5700 rpm
